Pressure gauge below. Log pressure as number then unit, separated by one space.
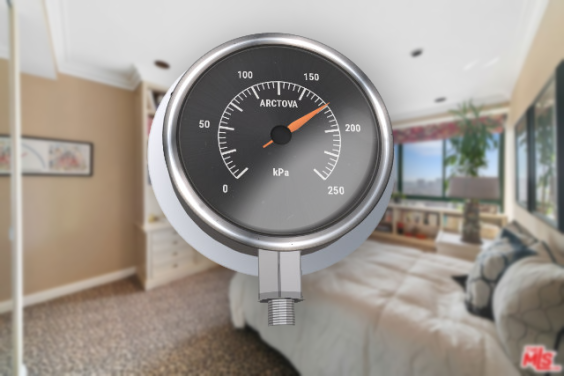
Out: 175 kPa
